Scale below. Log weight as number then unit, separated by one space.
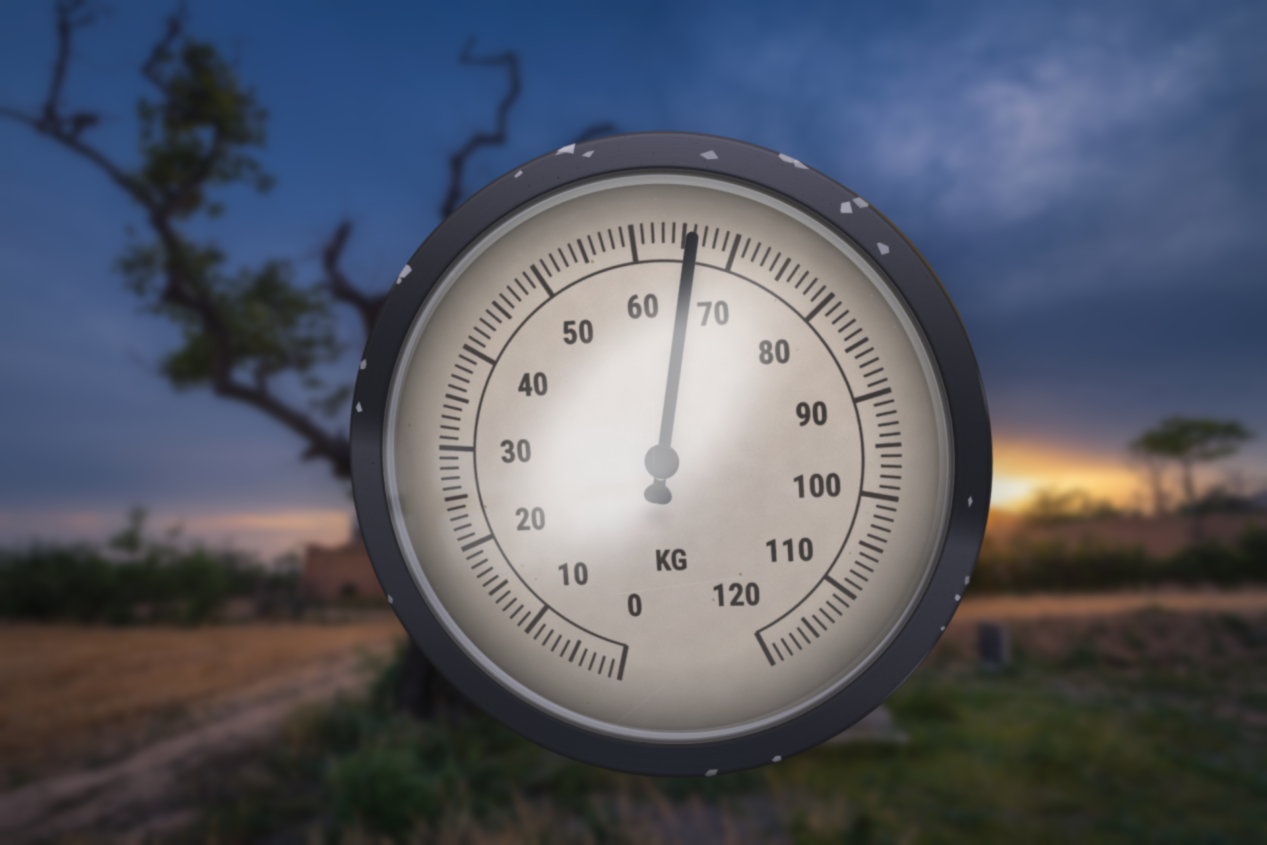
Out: 66 kg
